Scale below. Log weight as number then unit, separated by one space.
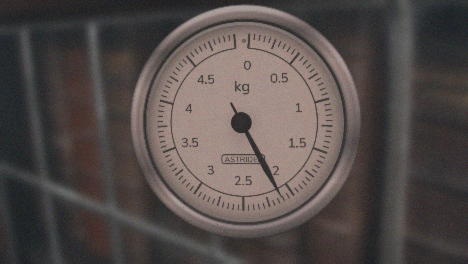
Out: 2.1 kg
